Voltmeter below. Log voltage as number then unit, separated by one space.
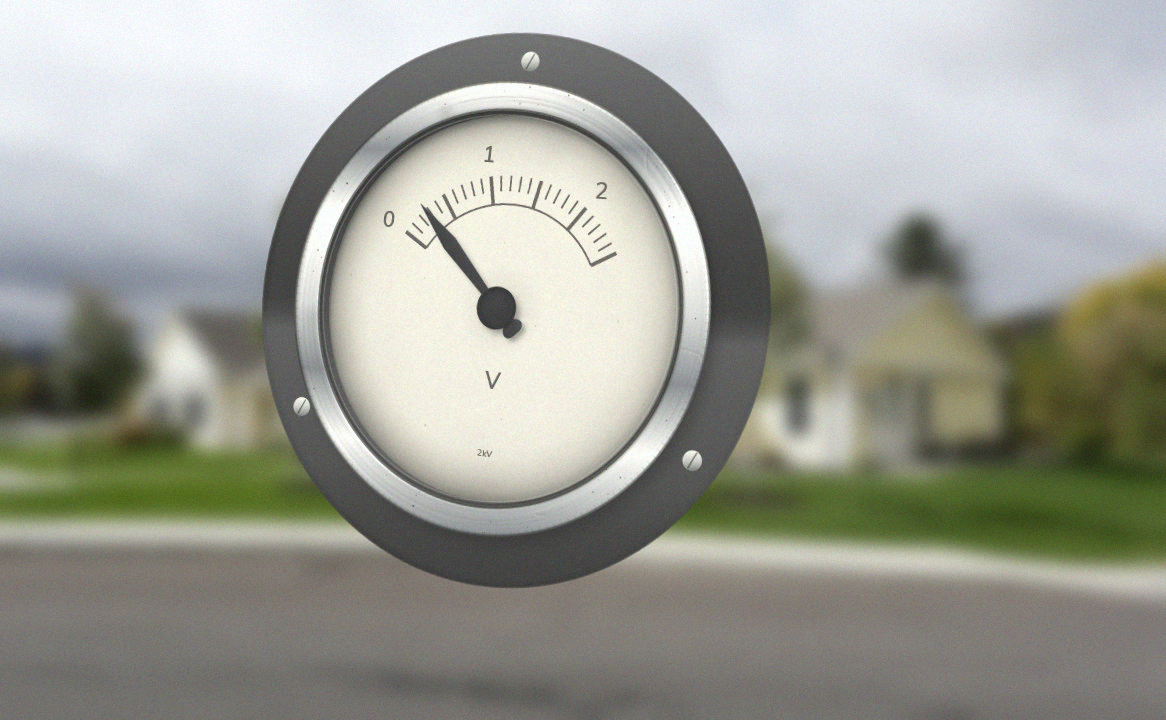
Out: 0.3 V
